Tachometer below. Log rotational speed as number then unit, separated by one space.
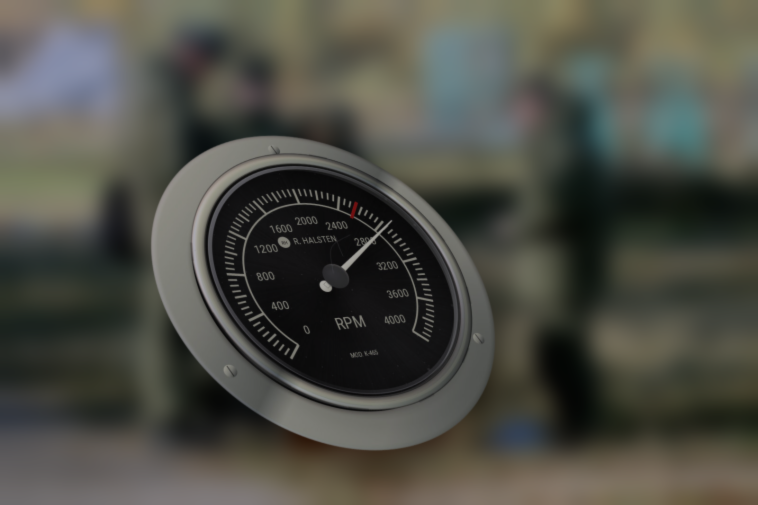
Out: 2850 rpm
